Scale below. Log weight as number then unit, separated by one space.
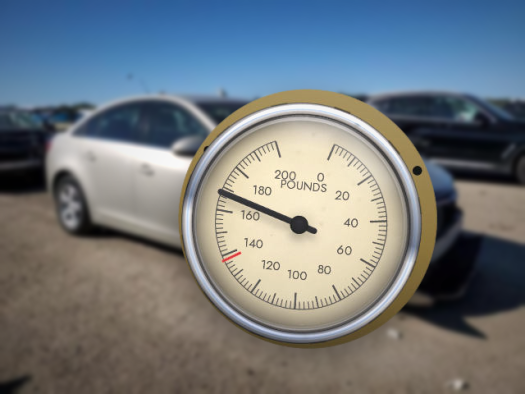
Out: 168 lb
